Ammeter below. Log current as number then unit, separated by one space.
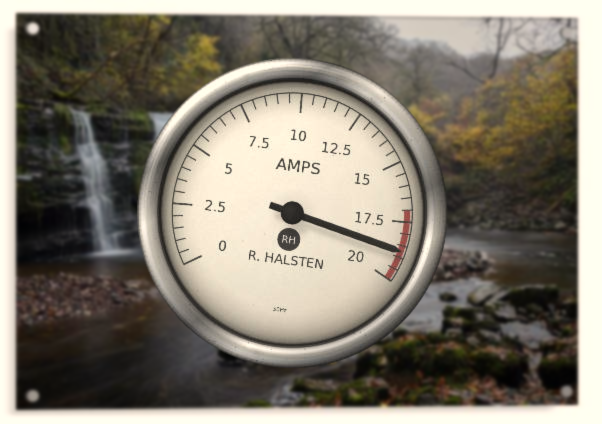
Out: 18.75 A
